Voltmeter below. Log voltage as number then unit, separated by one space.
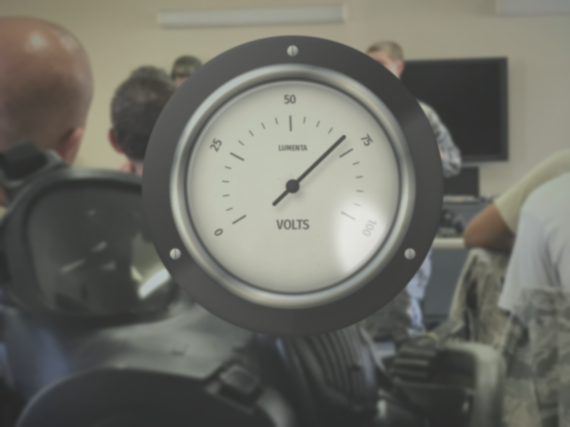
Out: 70 V
